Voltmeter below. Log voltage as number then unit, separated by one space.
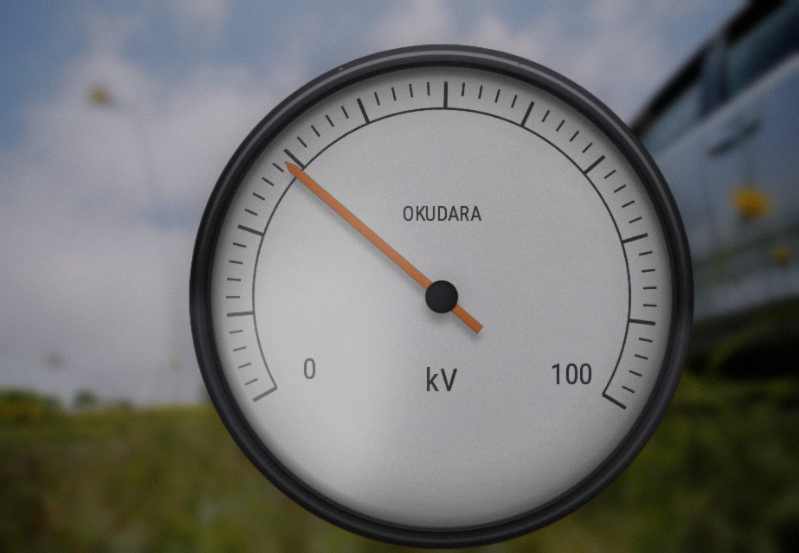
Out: 29 kV
